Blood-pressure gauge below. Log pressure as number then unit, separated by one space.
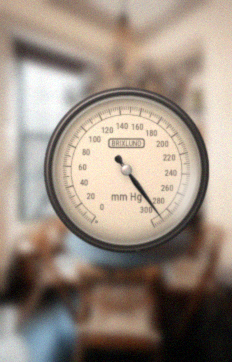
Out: 290 mmHg
